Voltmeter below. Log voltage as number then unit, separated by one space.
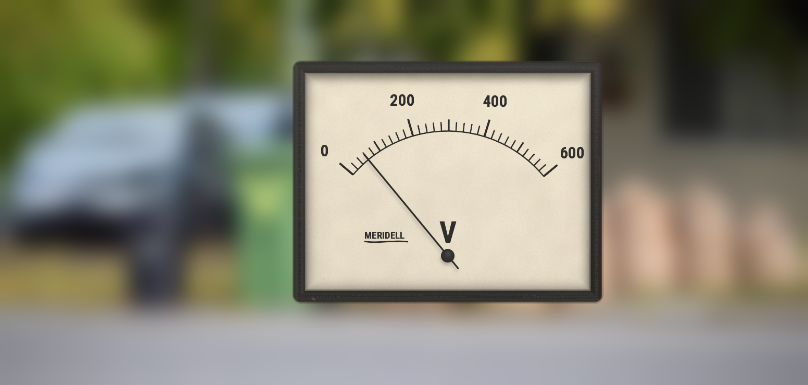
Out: 60 V
